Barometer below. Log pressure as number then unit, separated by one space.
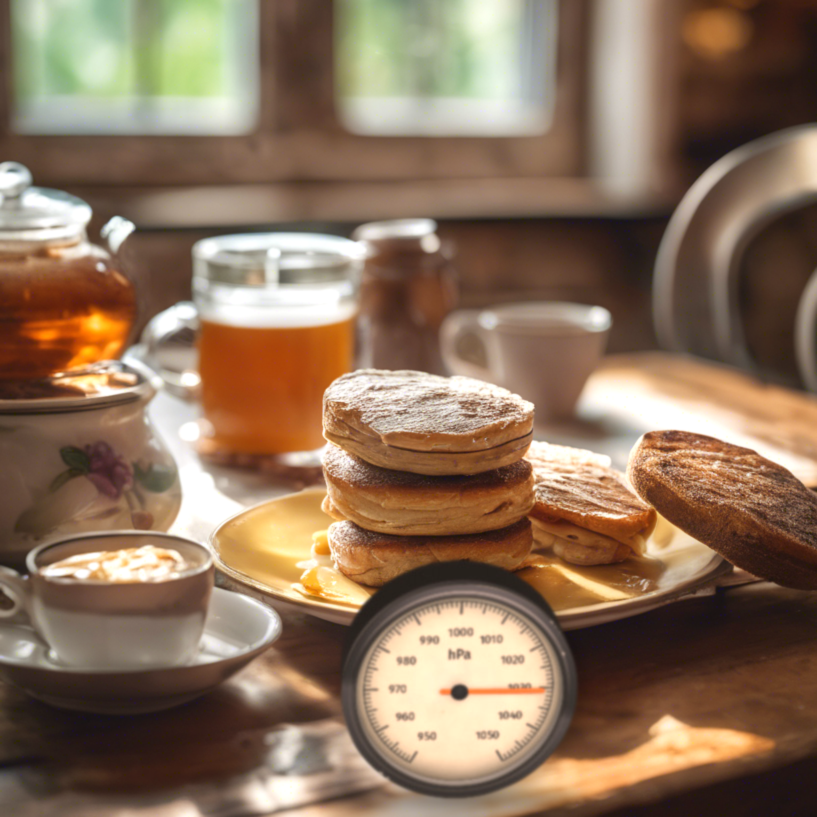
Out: 1030 hPa
